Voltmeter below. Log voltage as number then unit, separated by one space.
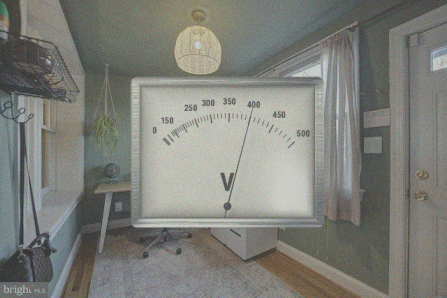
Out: 400 V
